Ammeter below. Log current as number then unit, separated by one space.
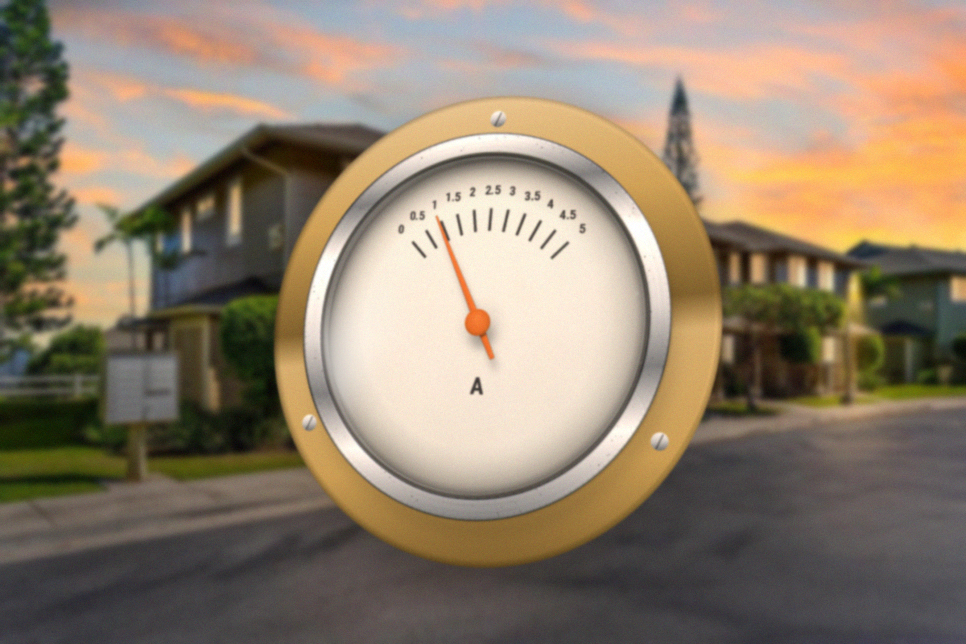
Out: 1 A
